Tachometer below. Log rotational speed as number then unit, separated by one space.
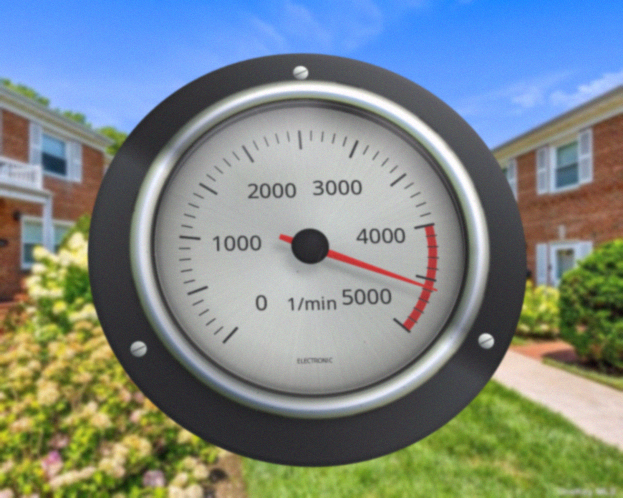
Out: 4600 rpm
